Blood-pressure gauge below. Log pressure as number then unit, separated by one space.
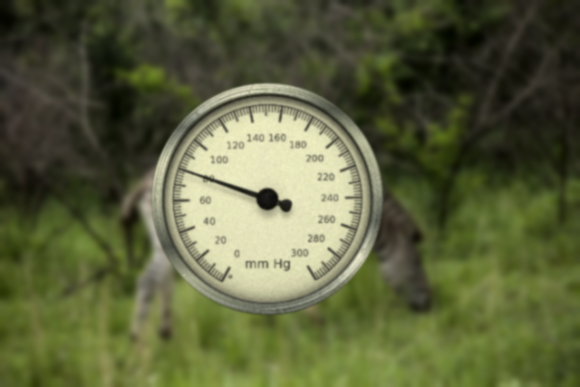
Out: 80 mmHg
